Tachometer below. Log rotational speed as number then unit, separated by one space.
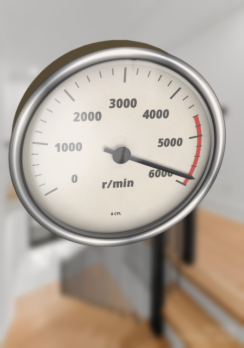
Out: 5800 rpm
